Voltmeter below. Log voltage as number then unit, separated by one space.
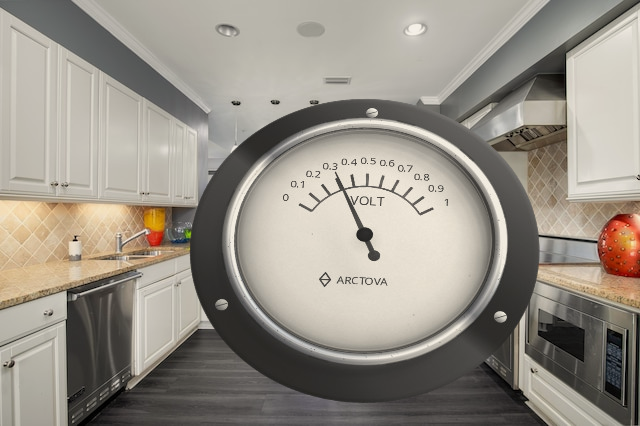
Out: 0.3 V
